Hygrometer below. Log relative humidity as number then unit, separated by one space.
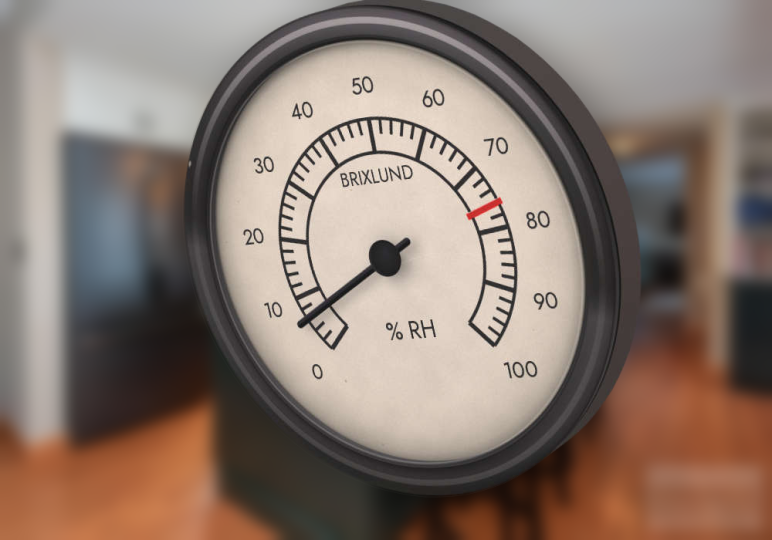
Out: 6 %
